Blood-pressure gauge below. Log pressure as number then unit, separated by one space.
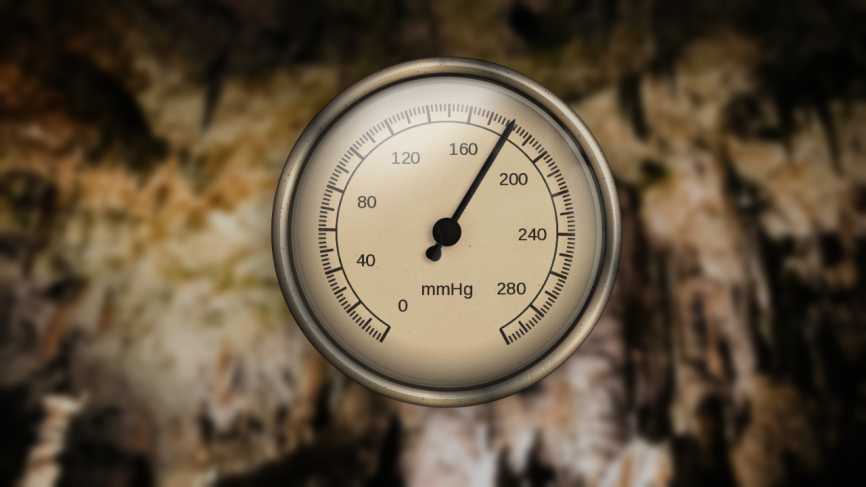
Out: 180 mmHg
